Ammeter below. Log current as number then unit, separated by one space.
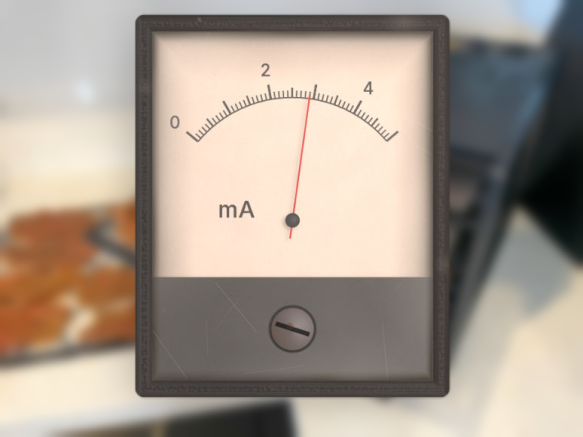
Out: 2.9 mA
